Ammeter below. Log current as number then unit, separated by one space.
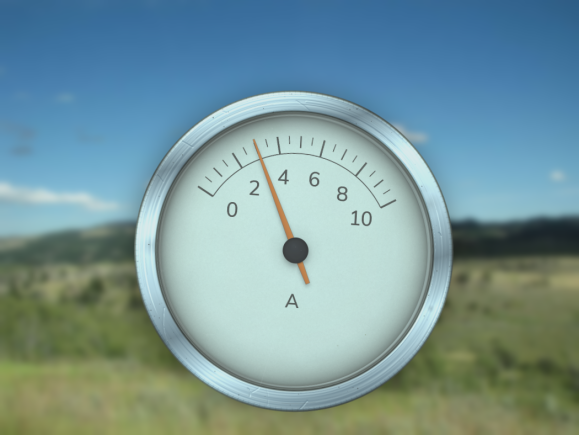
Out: 3 A
